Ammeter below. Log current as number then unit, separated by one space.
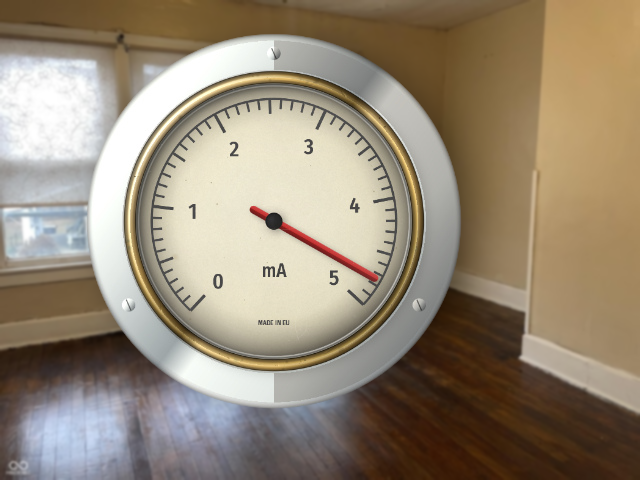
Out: 4.75 mA
